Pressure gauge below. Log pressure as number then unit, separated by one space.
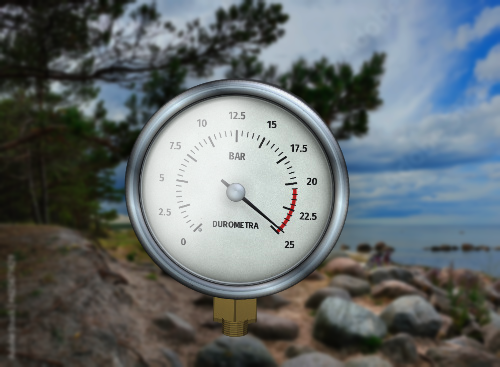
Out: 24.5 bar
